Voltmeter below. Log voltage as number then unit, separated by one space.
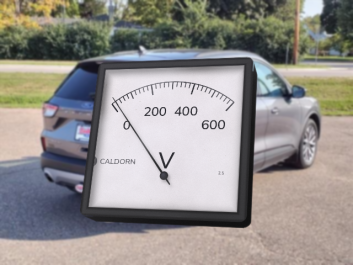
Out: 20 V
